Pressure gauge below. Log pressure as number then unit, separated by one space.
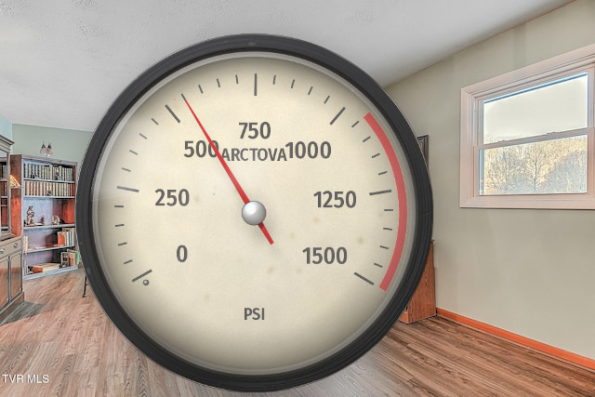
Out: 550 psi
